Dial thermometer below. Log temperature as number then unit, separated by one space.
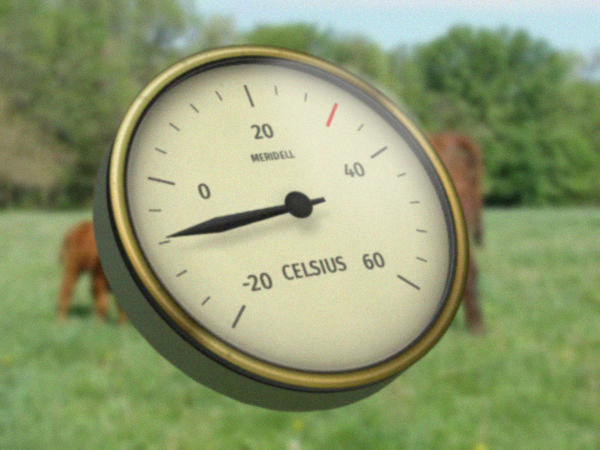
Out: -8 °C
